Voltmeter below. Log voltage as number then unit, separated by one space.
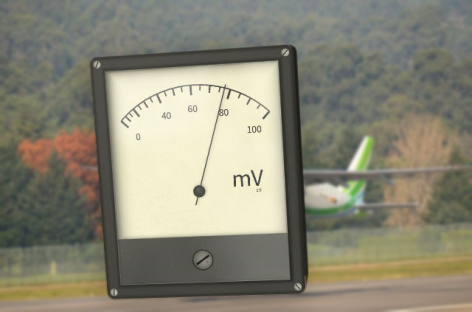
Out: 77.5 mV
